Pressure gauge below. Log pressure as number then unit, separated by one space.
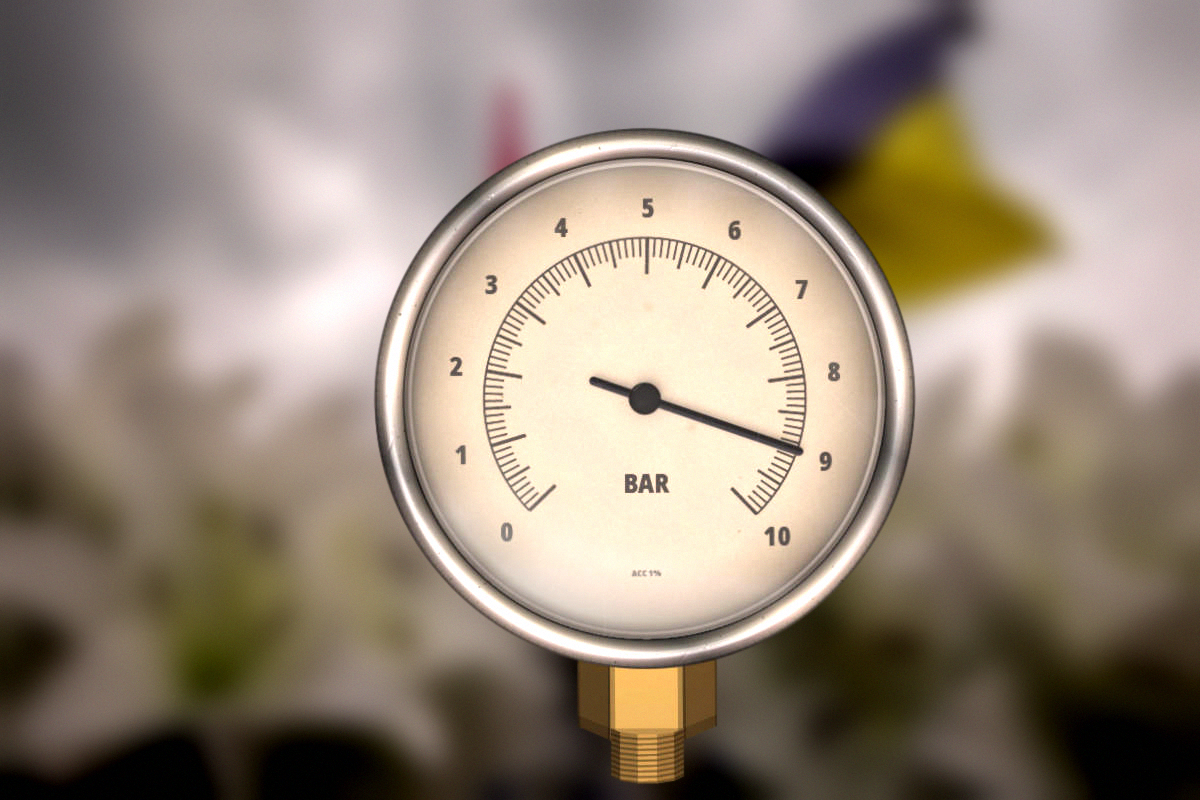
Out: 9 bar
